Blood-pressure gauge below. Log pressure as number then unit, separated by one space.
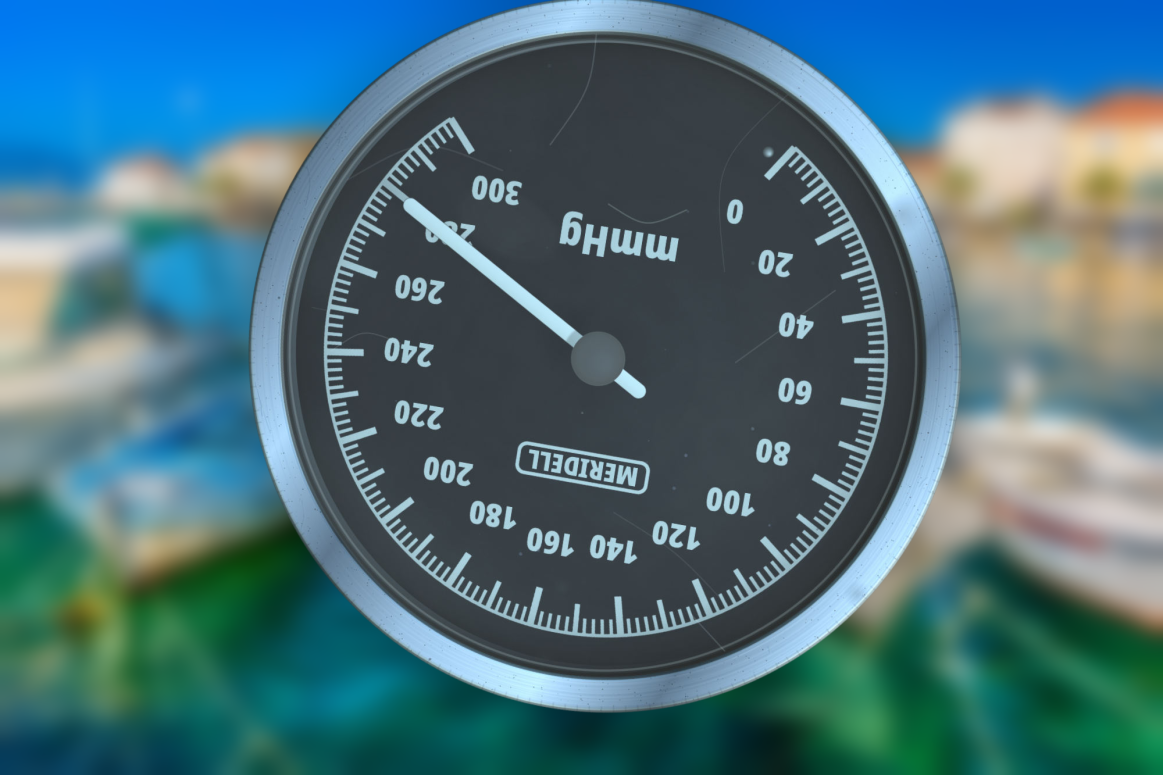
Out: 280 mmHg
